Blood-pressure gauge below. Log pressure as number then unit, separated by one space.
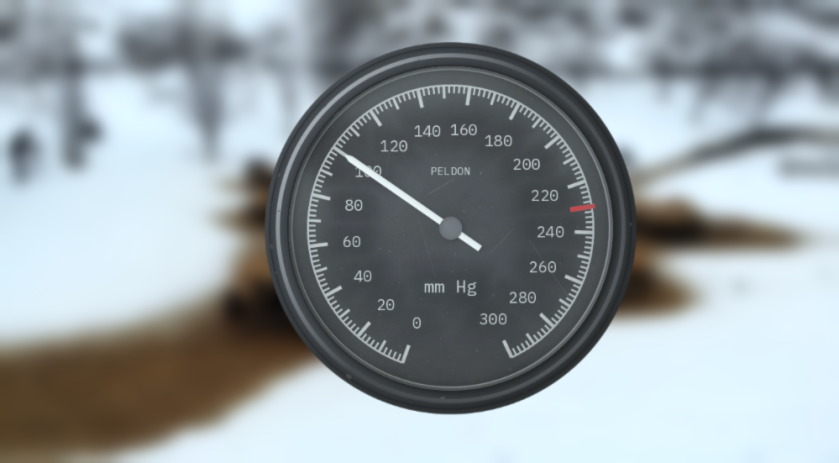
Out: 100 mmHg
